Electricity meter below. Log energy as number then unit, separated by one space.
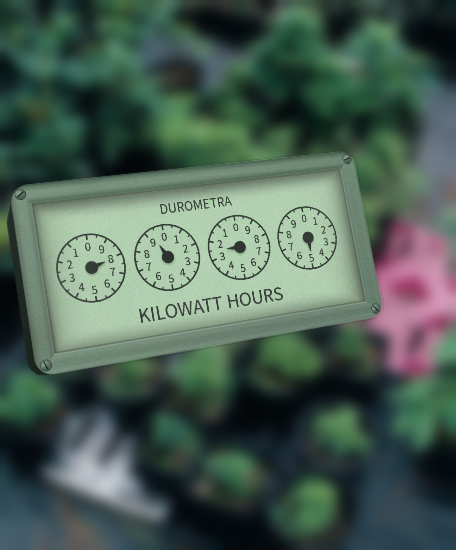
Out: 7925 kWh
